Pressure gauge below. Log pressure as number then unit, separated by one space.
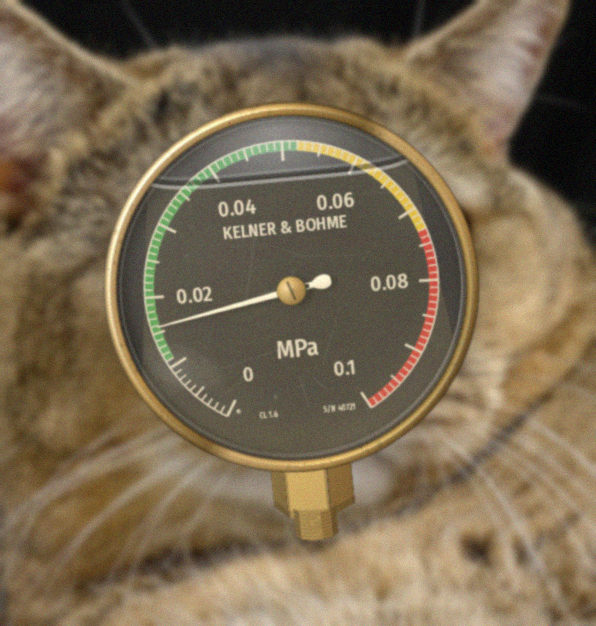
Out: 0.016 MPa
